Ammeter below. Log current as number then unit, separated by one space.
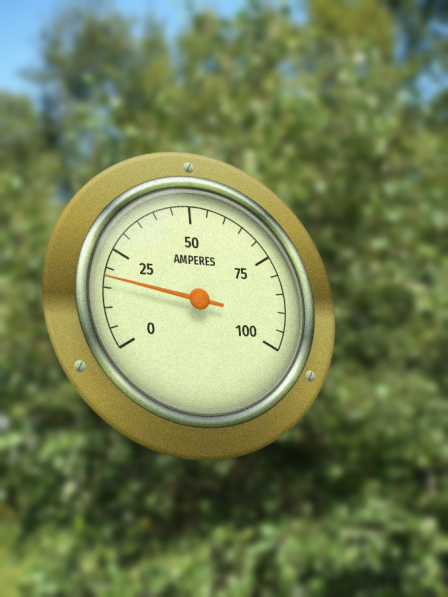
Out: 17.5 A
